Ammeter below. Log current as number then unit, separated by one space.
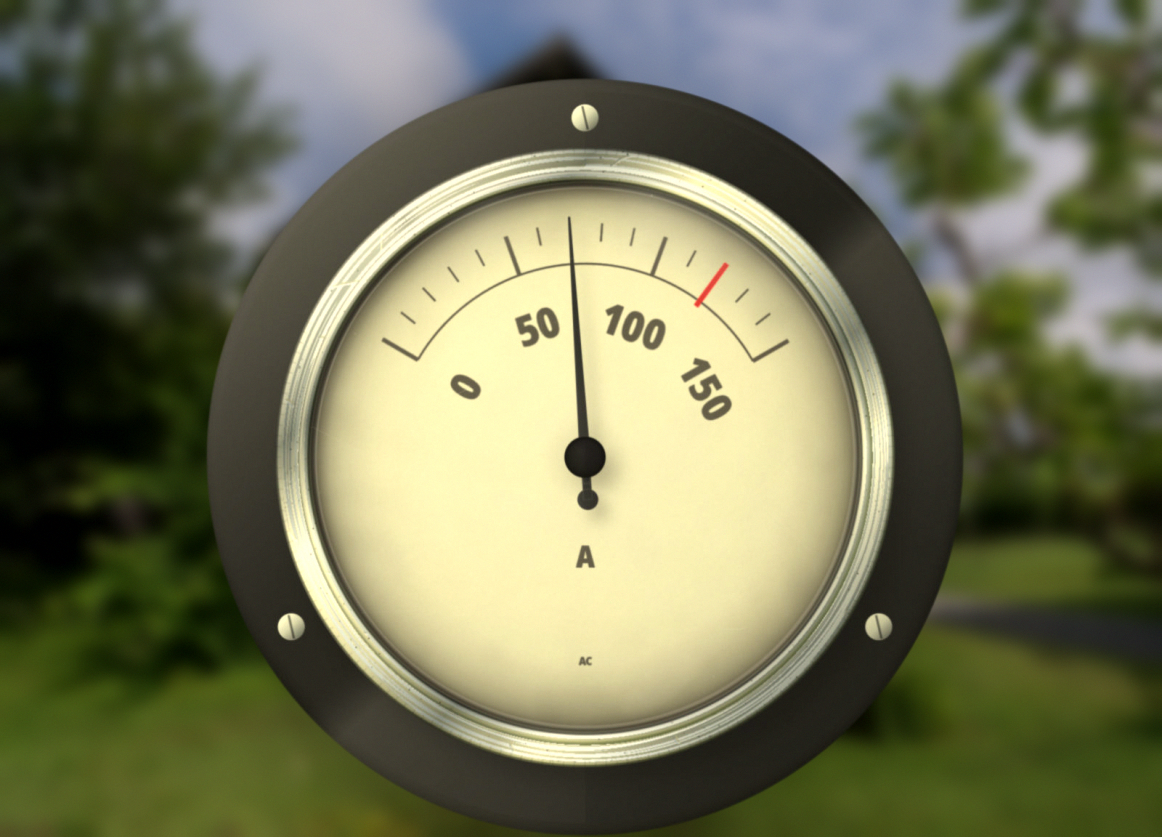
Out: 70 A
